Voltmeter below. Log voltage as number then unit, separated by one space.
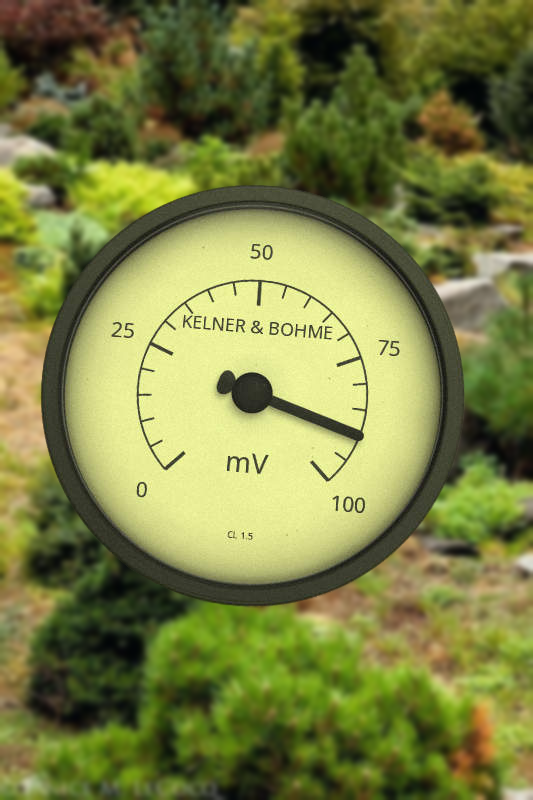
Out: 90 mV
